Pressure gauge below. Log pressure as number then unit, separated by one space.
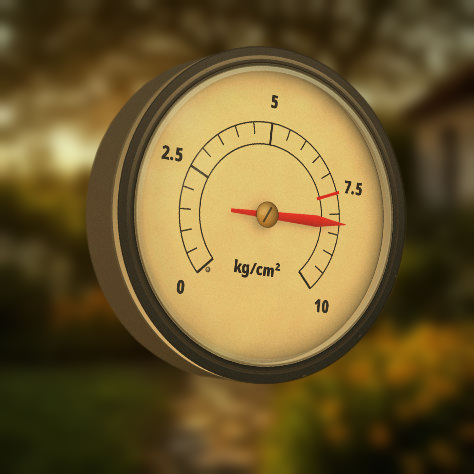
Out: 8.25 kg/cm²
